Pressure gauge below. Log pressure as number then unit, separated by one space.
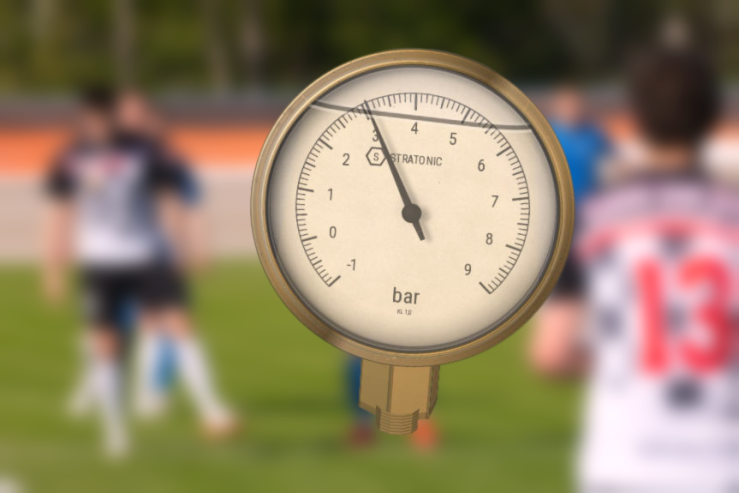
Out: 3.1 bar
